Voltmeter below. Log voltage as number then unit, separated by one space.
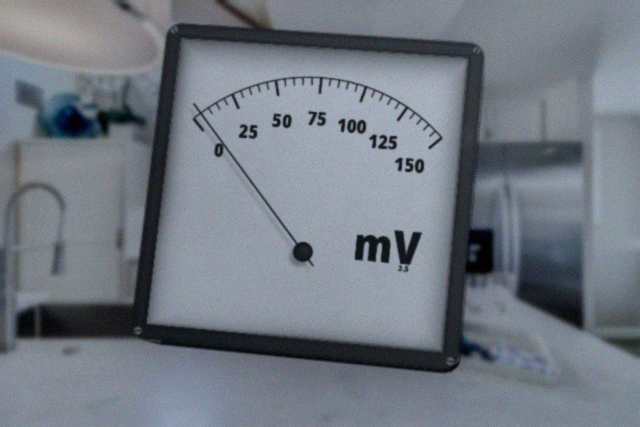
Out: 5 mV
